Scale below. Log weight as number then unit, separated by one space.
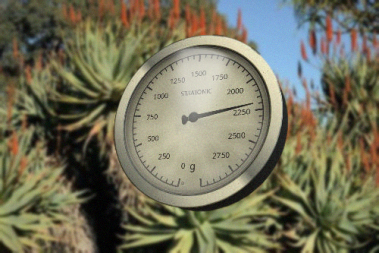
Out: 2200 g
